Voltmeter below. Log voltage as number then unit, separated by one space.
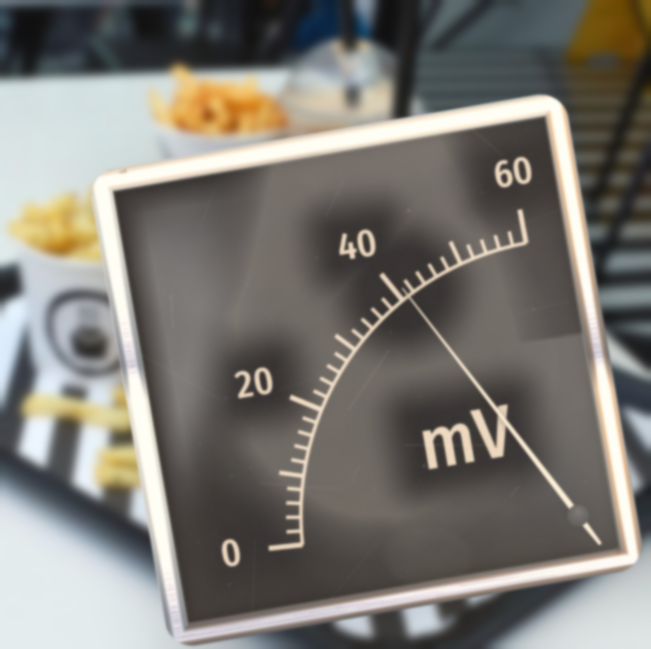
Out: 41 mV
